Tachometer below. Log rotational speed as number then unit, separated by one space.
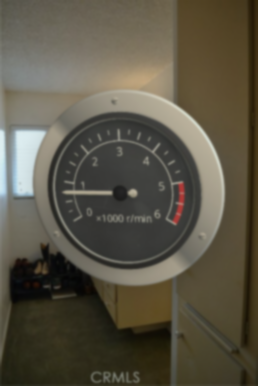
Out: 750 rpm
